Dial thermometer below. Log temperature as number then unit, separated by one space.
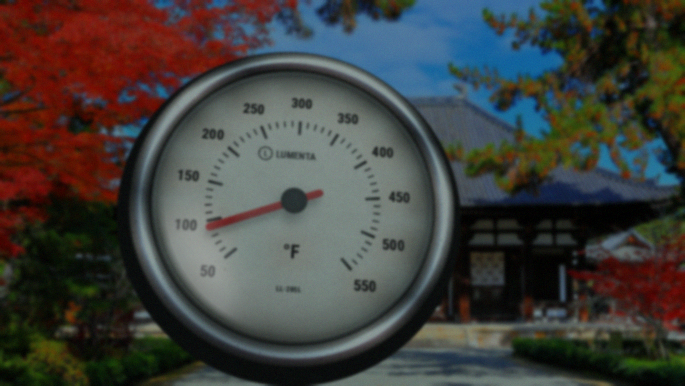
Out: 90 °F
